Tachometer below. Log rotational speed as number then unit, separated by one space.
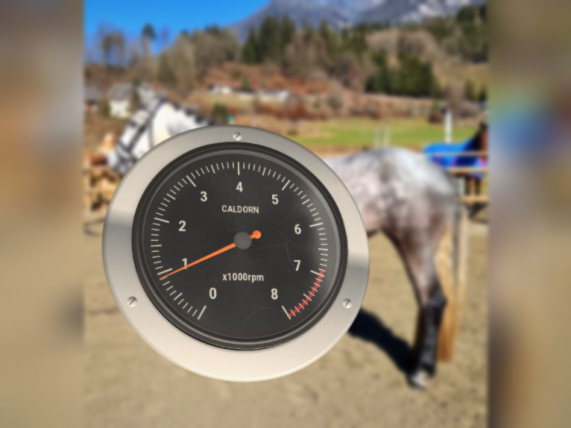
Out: 900 rpm
